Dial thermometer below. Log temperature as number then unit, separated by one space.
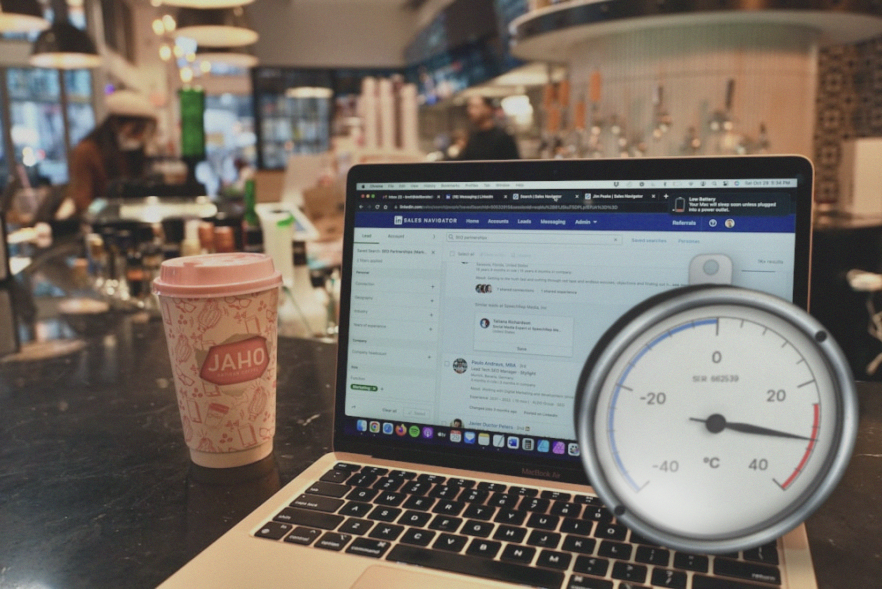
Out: 30 °C
